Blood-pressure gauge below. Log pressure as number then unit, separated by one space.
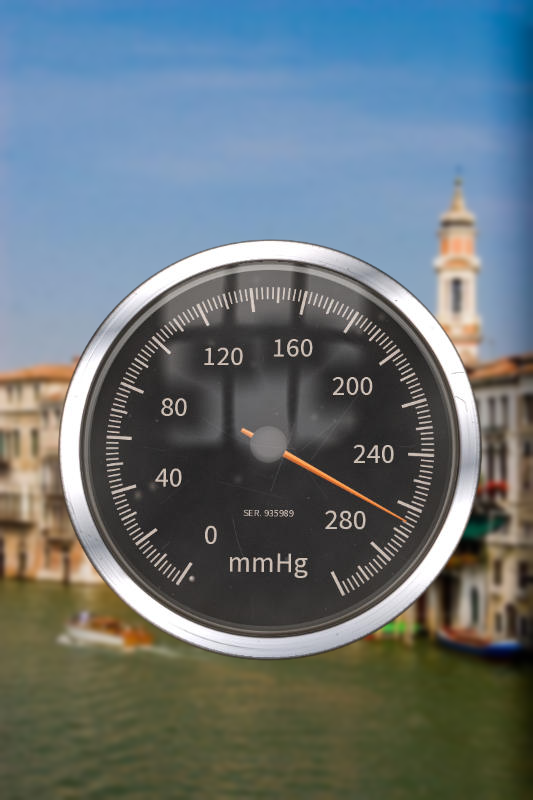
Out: 266 mmHg
